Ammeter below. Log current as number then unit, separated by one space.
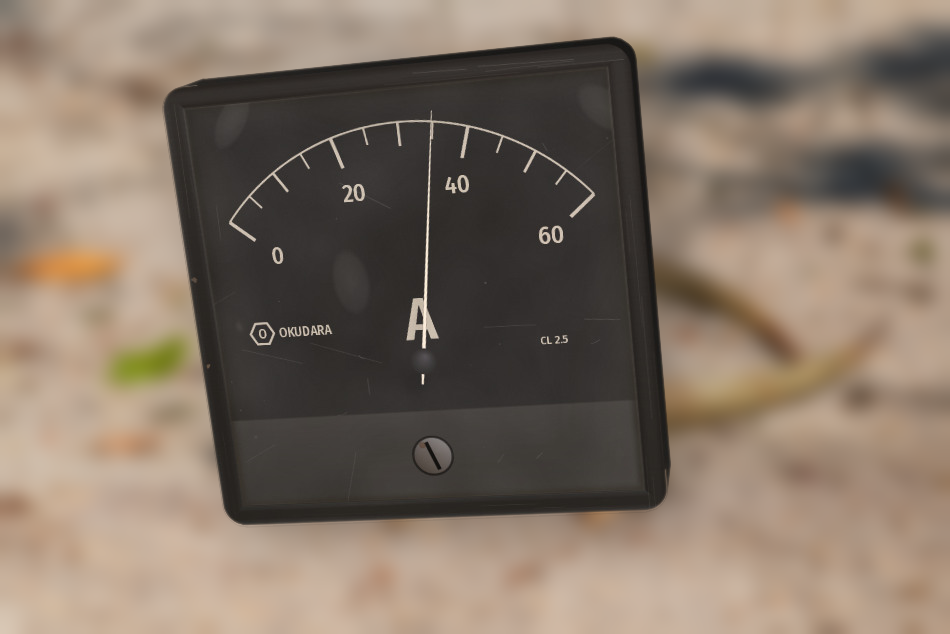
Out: 35 A
